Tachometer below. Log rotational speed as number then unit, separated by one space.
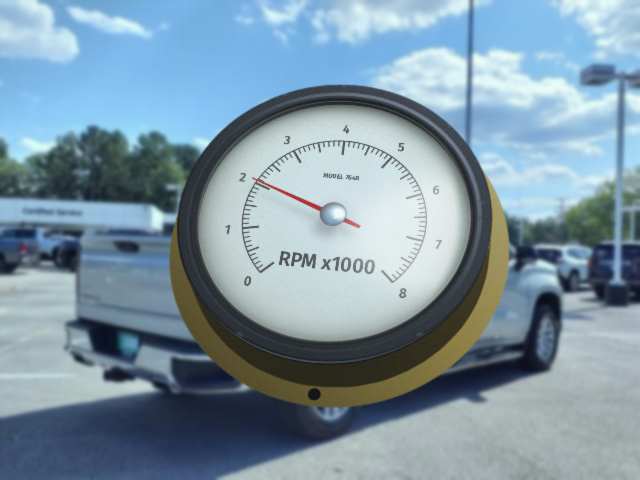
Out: 2000 rpm
